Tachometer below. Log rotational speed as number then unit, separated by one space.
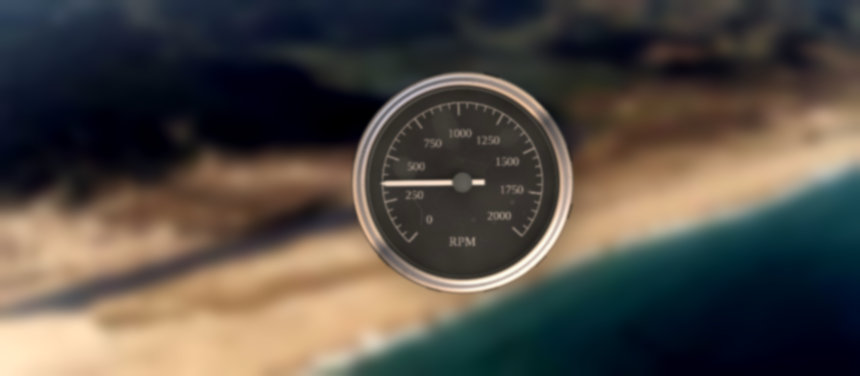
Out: 350 rpm
